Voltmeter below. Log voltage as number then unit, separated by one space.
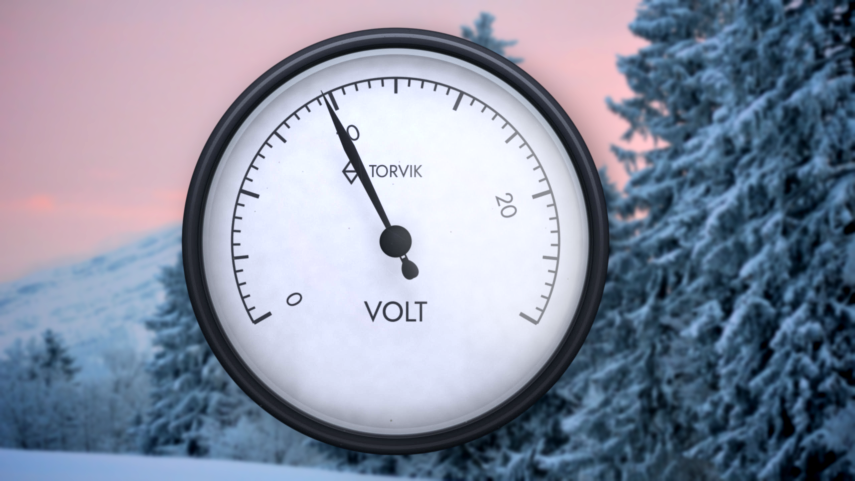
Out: 9.75 V
